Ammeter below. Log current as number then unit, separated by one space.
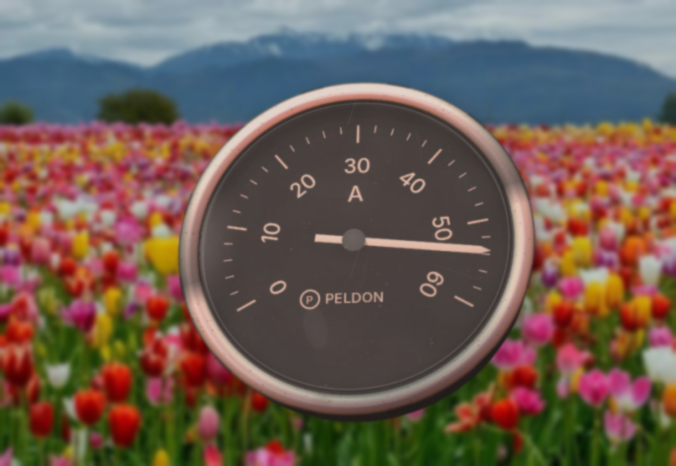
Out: 54 A
